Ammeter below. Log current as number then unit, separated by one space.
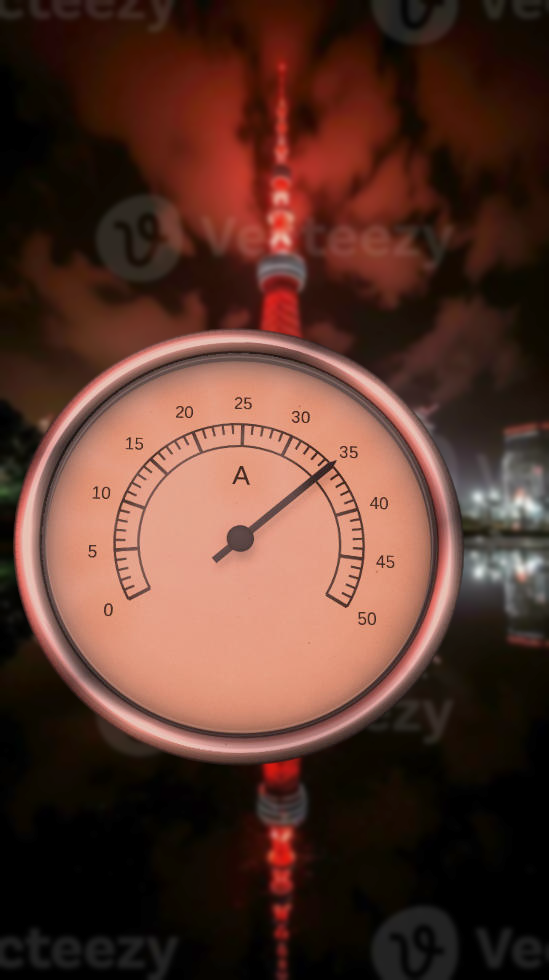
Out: 35 A
